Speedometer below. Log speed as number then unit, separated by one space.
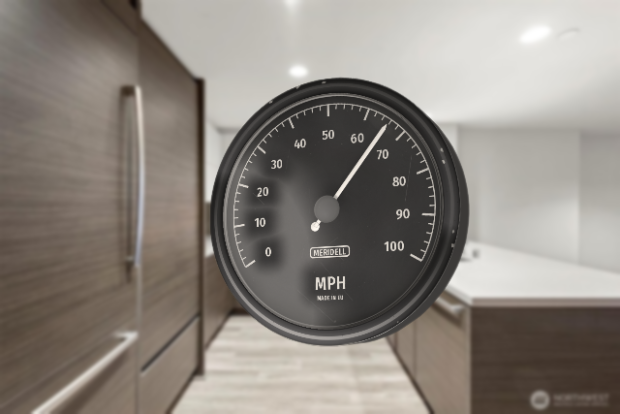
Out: 66 mph
